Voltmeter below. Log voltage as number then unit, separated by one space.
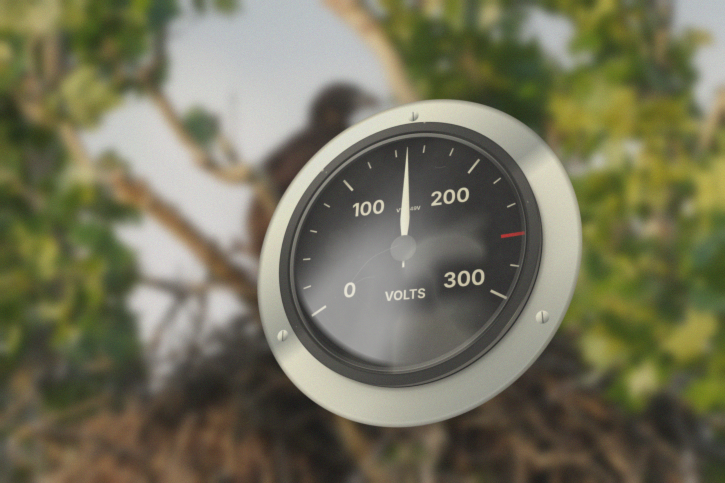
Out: 150 V
